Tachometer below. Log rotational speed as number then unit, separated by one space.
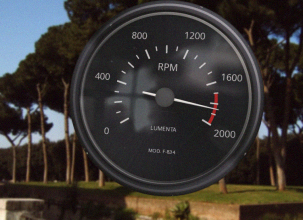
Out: 1850 rpm
